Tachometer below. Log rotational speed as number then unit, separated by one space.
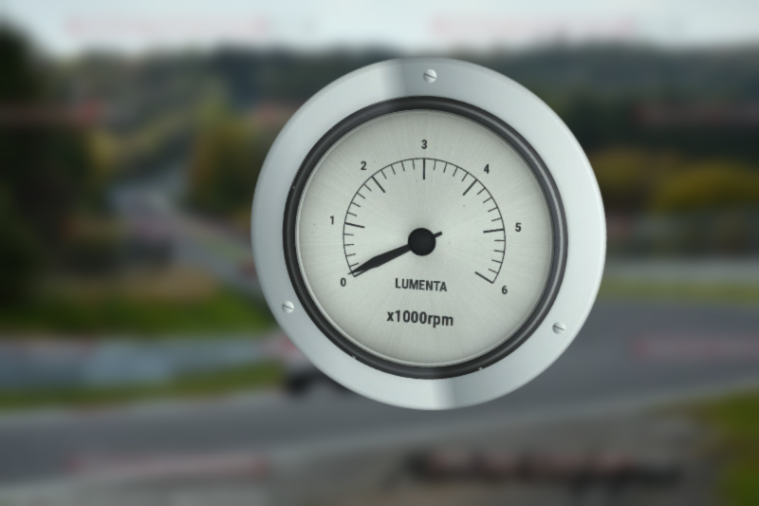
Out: 100 rpm
